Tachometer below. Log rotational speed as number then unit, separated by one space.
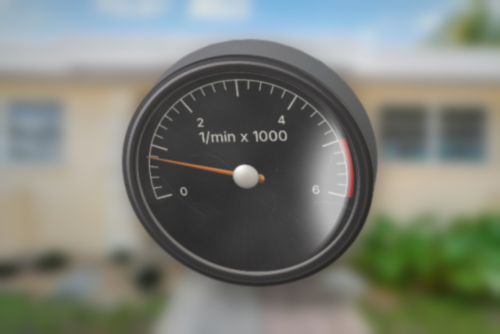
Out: 800 rpm
